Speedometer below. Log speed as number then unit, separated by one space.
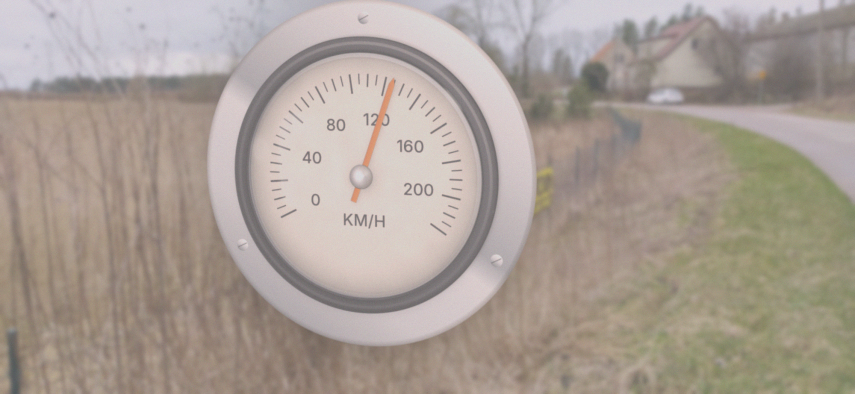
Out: 125 km/h
